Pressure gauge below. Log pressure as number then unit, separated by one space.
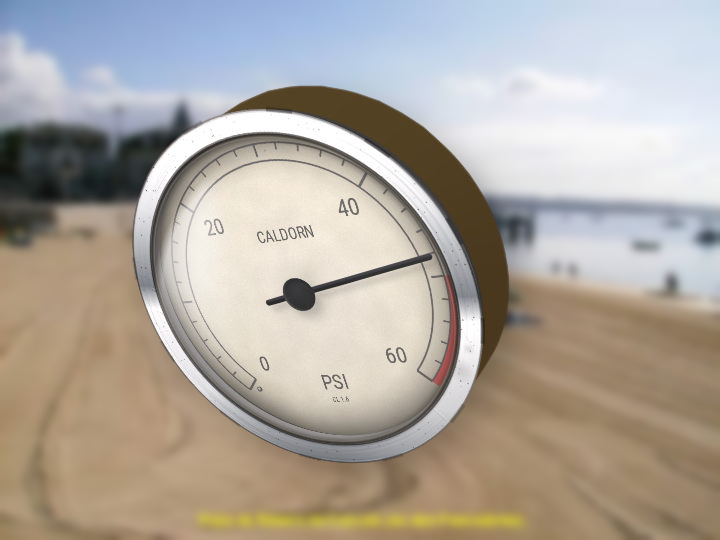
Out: 48 psi
